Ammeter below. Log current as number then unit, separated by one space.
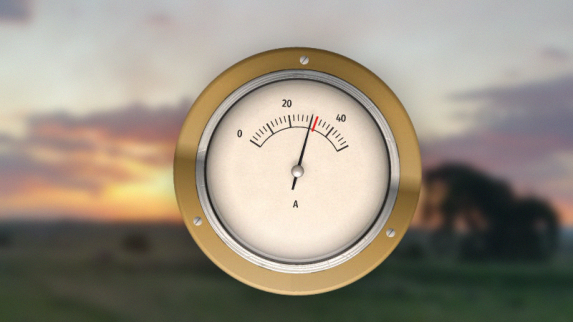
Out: 30 A
